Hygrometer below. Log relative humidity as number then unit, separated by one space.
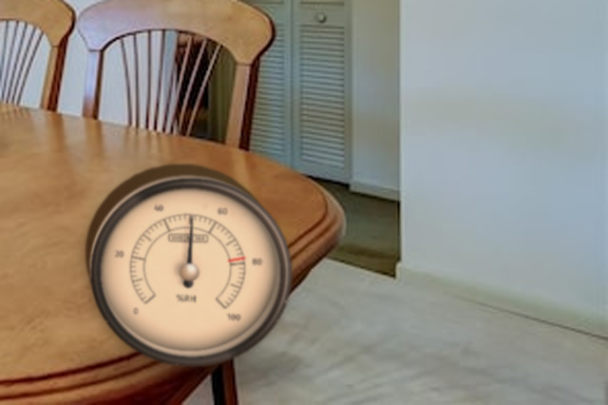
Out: 50 %
